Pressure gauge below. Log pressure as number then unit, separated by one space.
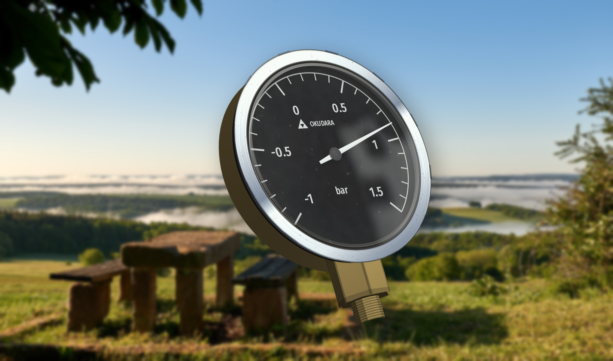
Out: 0.9 bar
